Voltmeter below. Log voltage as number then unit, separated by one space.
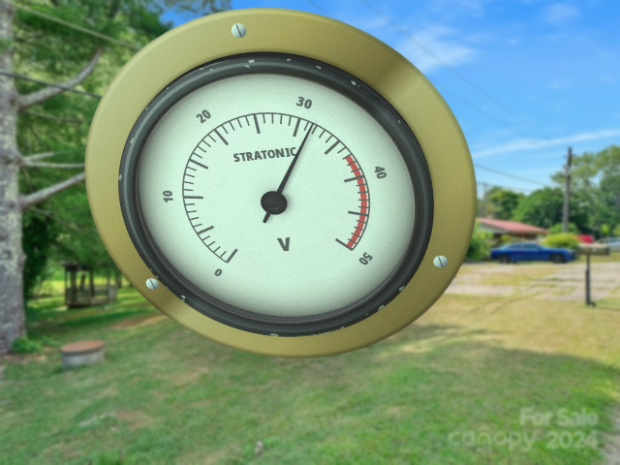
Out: 31.5 V
